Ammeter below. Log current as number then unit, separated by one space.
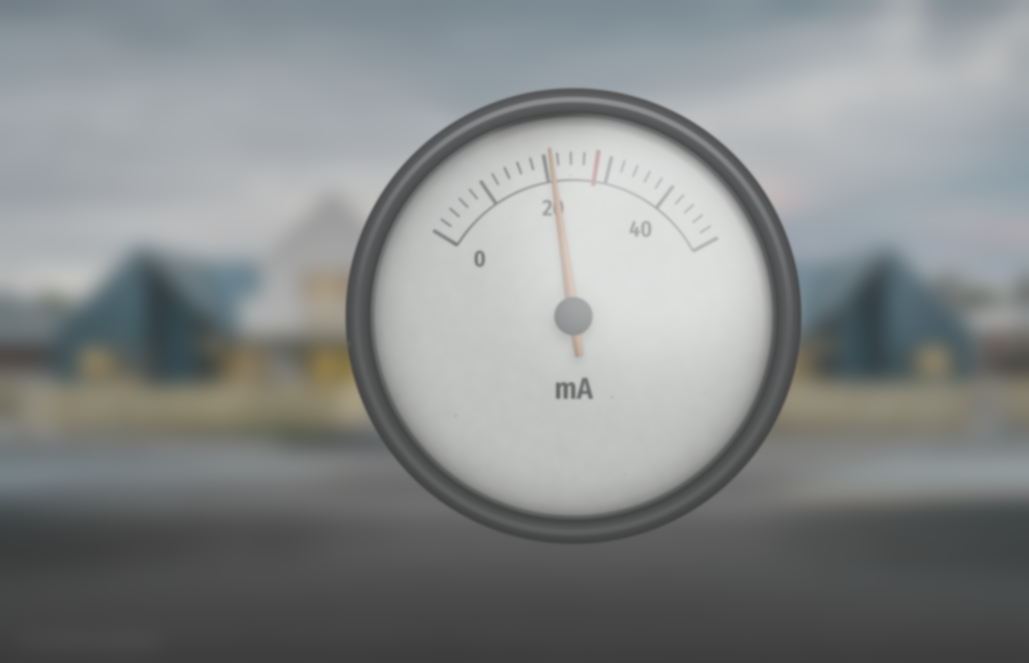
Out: 21 mA
